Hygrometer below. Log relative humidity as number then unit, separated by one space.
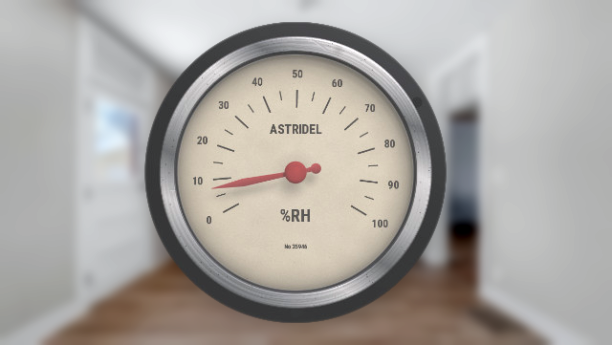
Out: 7.5 %
